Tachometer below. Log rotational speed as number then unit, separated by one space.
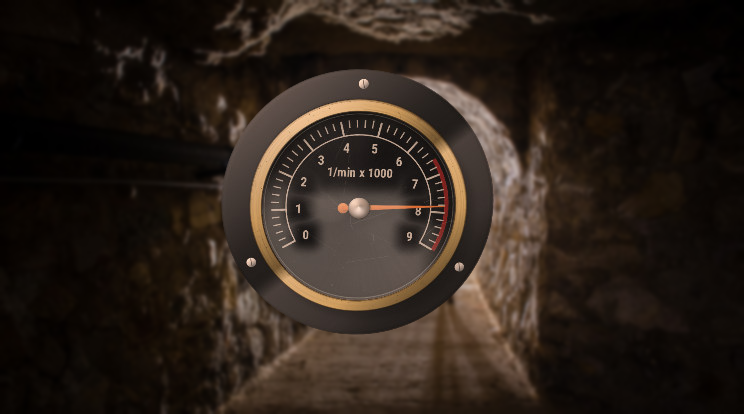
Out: 7800 rpm
